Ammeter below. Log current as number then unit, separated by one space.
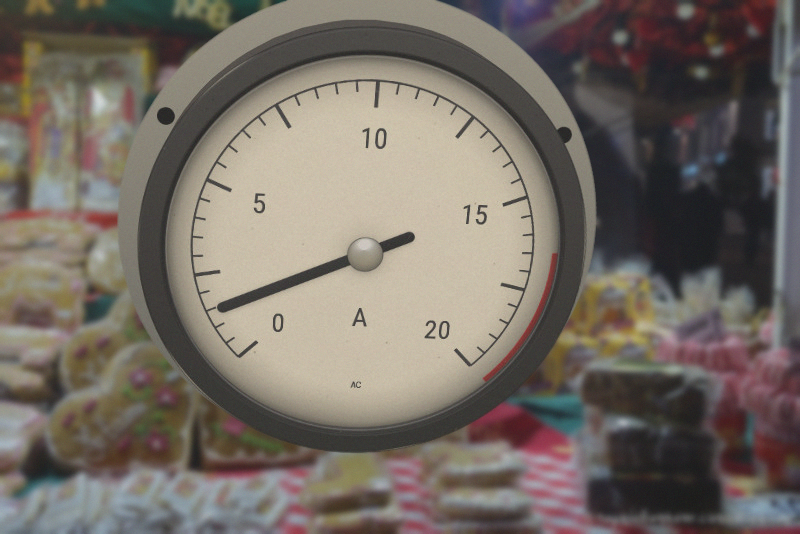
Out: 1.5 A
